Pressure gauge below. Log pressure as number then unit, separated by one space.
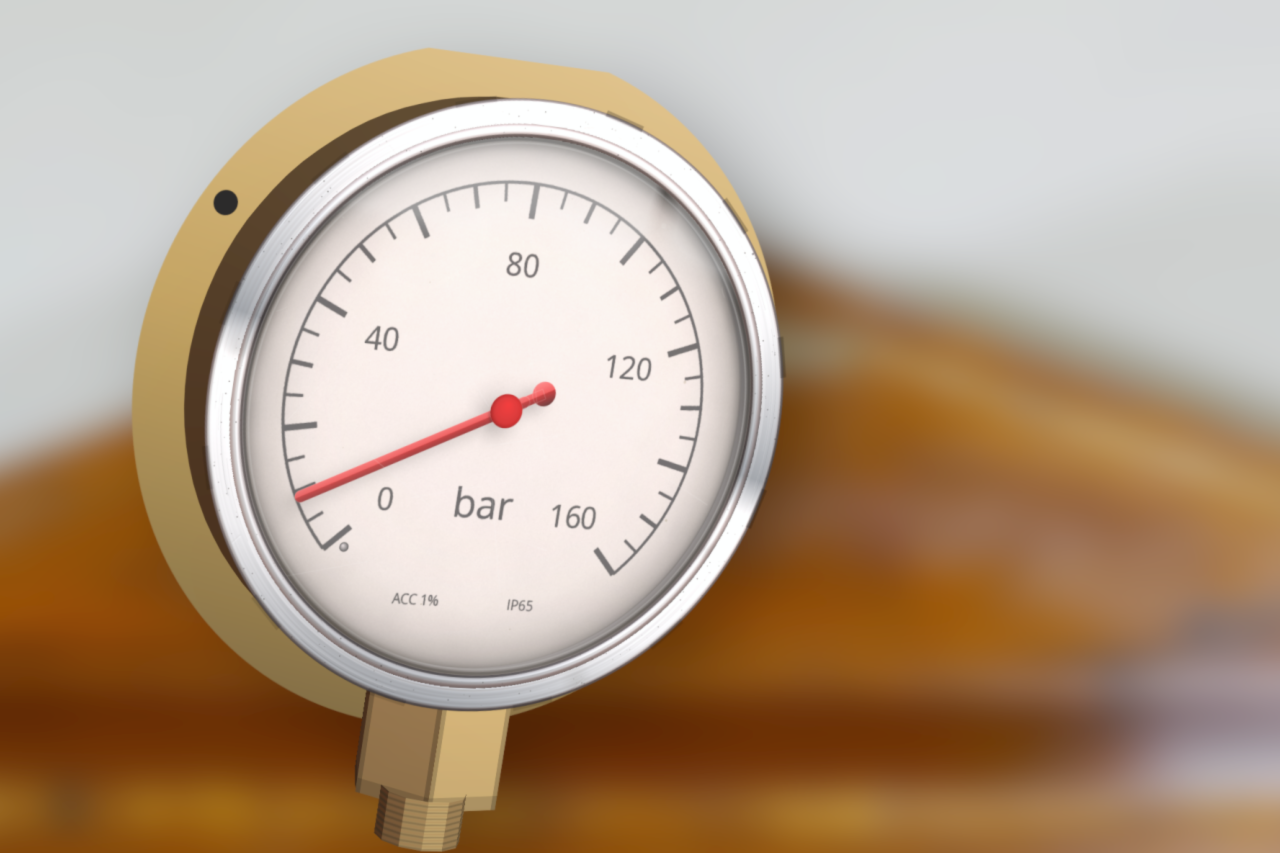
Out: 10 bar
